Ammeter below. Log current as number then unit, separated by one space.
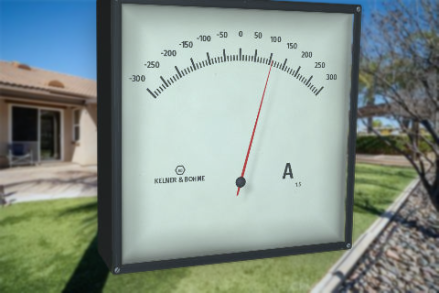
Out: 100 A
